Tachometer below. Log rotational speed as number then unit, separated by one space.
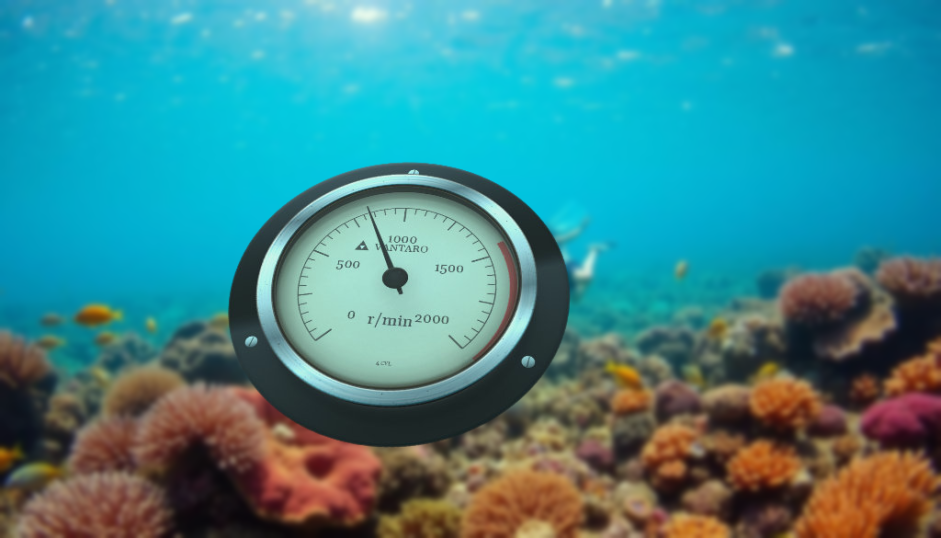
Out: 825 rpm
